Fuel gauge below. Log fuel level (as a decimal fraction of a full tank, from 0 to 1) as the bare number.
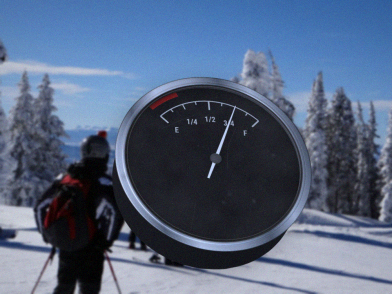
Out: 0.75
